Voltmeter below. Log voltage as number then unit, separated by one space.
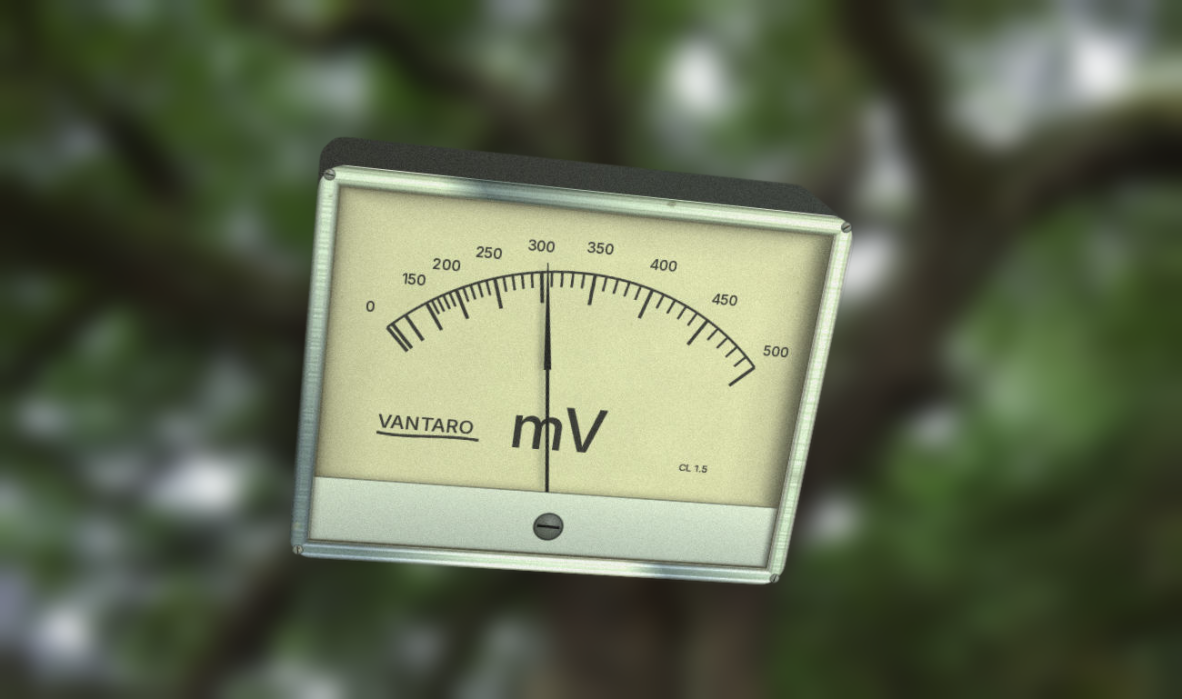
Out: 305 mV
